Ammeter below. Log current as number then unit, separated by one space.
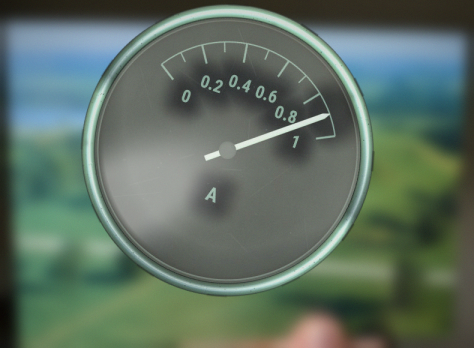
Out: 0.9 A
